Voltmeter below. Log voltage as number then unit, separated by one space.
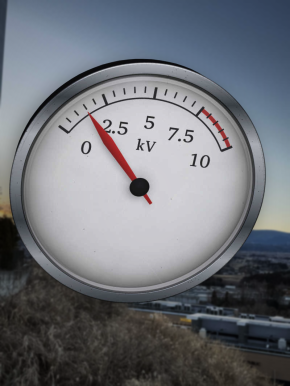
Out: 1.5 kV
